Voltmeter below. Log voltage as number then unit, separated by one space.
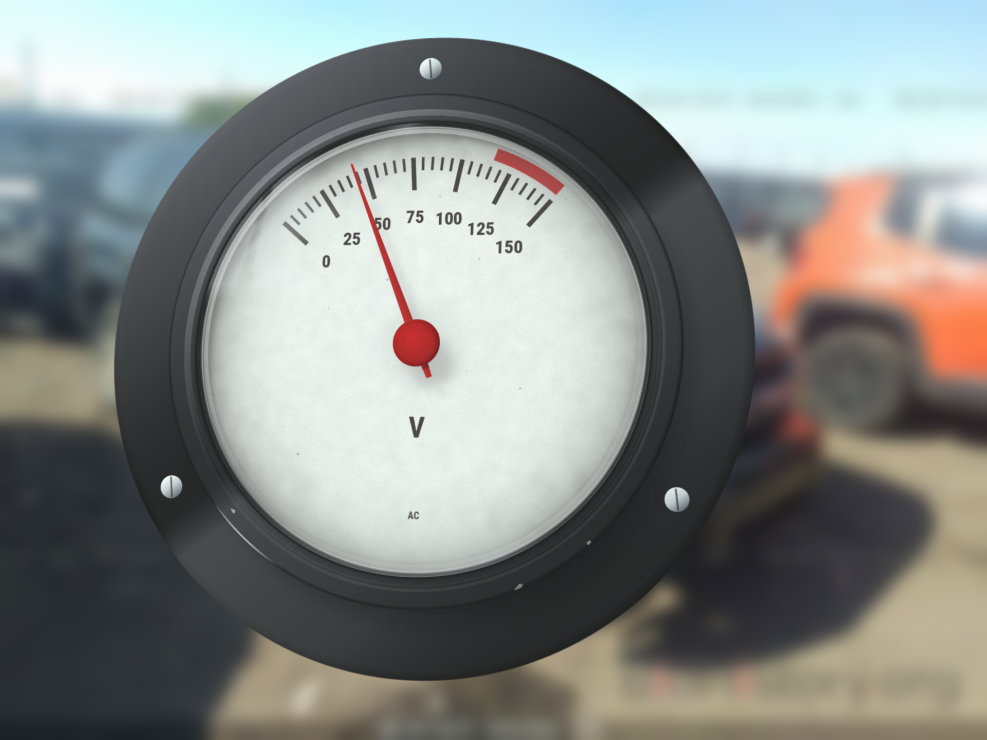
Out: 45 V
